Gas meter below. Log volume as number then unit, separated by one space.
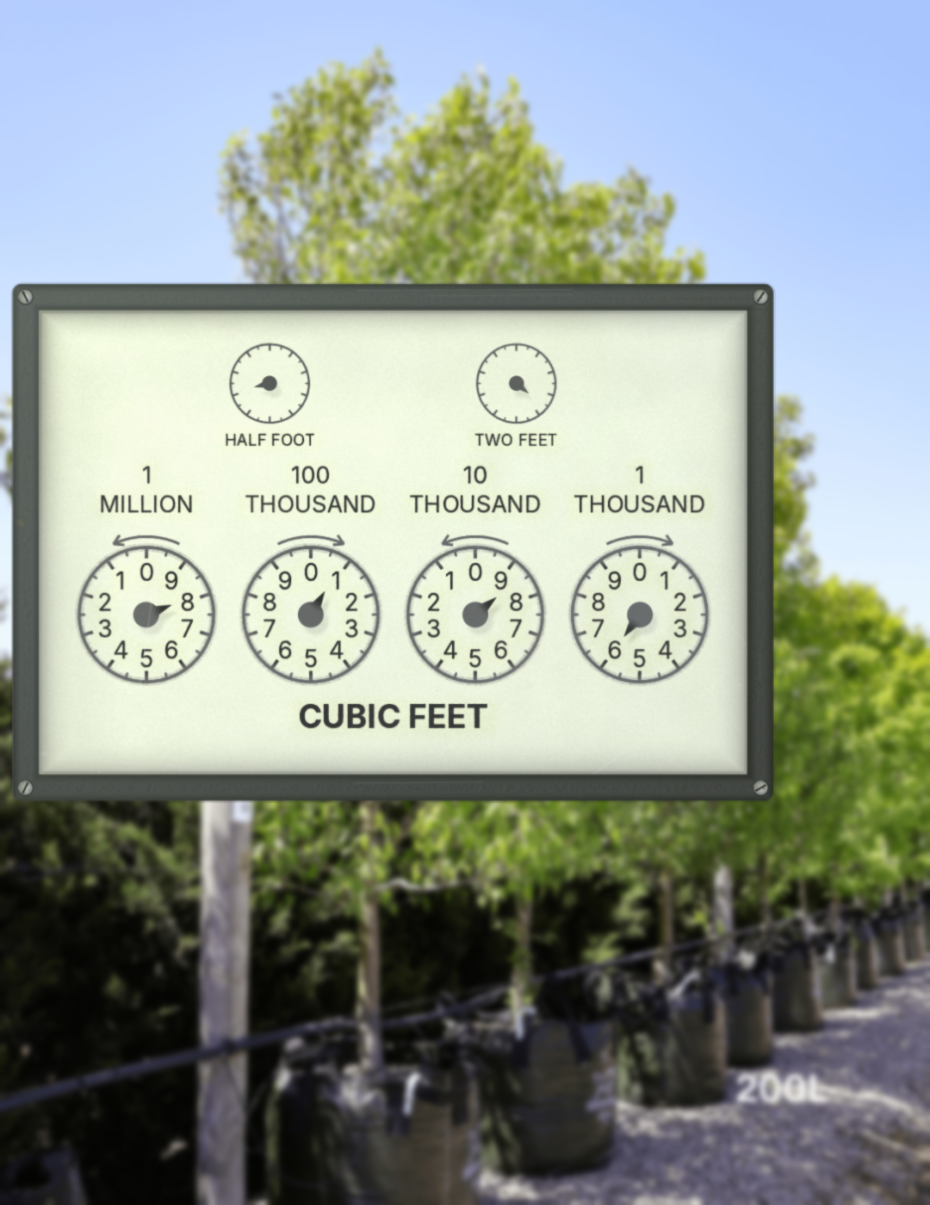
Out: 808600 ft³
